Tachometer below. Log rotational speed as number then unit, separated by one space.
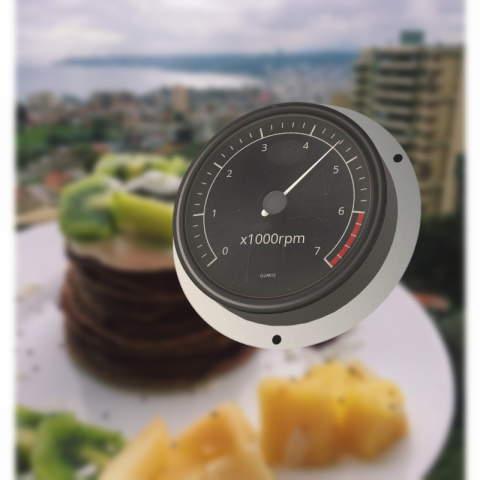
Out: 4600 rpm
